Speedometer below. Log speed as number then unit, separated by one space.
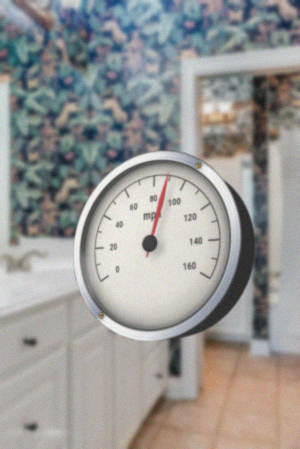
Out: 90 mph
